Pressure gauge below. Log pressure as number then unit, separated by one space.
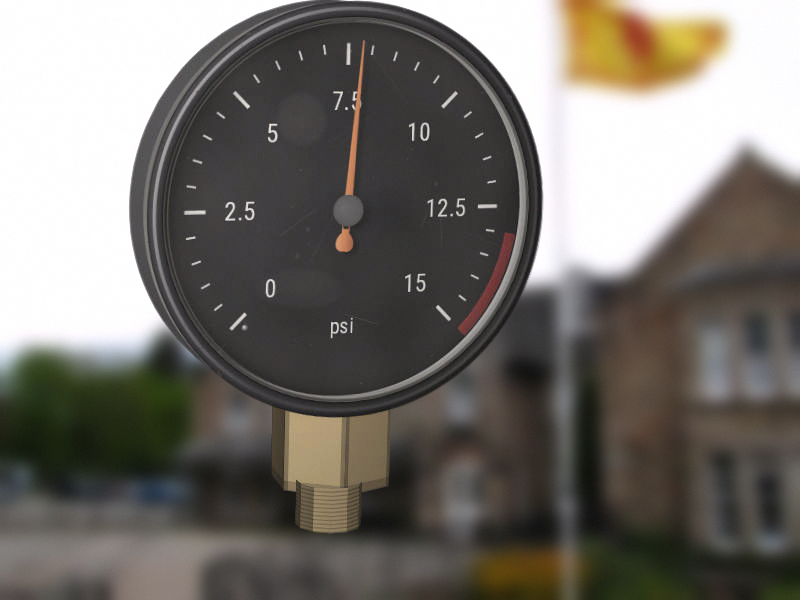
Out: 7.75 psi
